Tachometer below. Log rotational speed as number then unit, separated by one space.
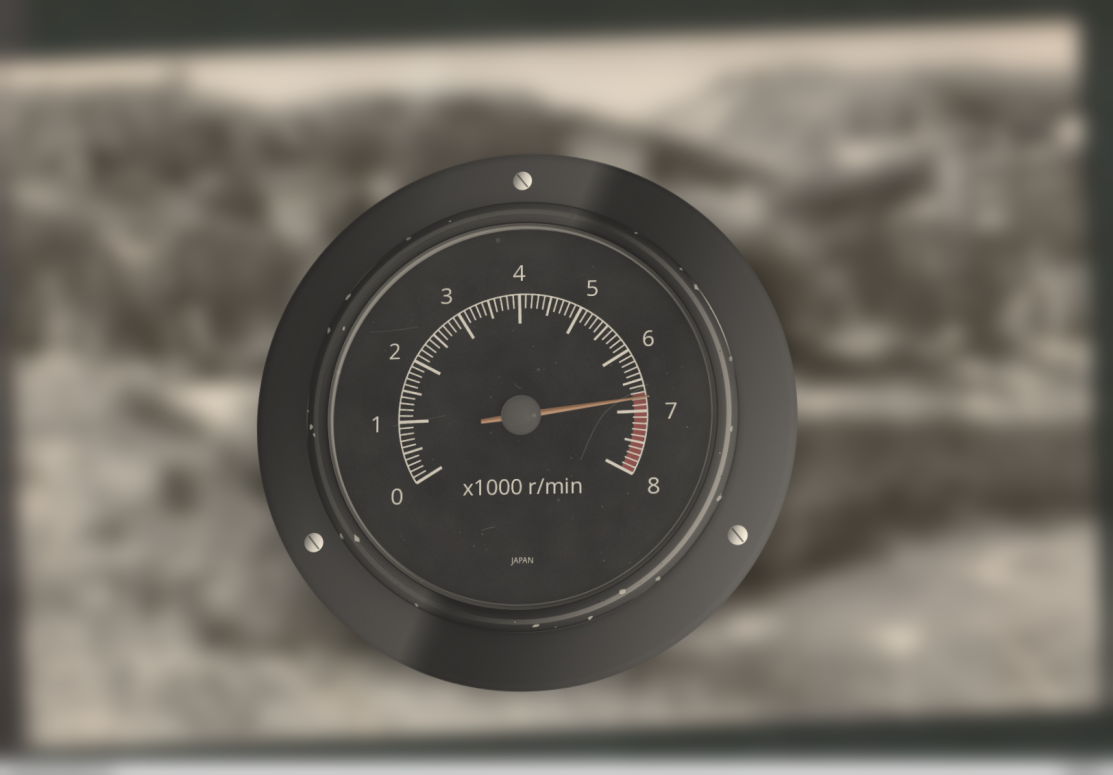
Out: 6800 rpm
